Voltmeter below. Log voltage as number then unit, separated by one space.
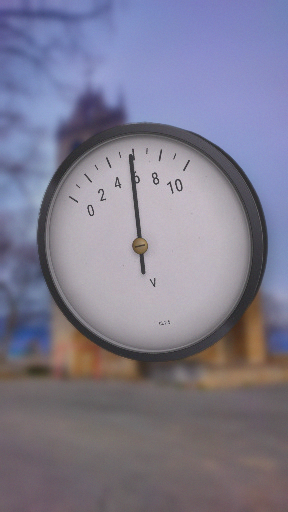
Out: 6 V
